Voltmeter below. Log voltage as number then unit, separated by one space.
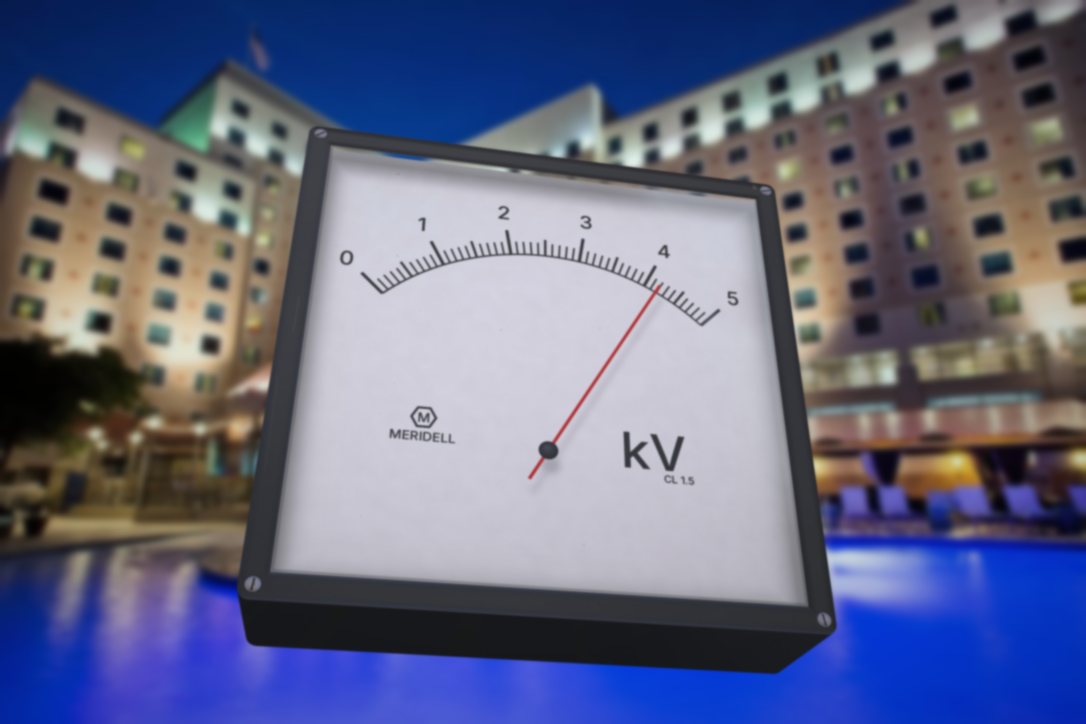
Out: 4.2 kV
